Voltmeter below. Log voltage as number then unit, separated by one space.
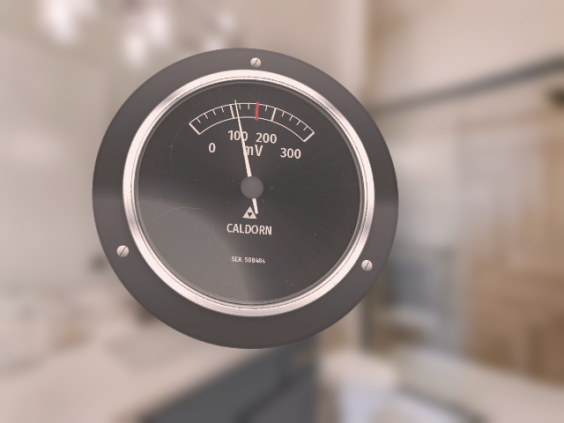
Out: 110 mV
